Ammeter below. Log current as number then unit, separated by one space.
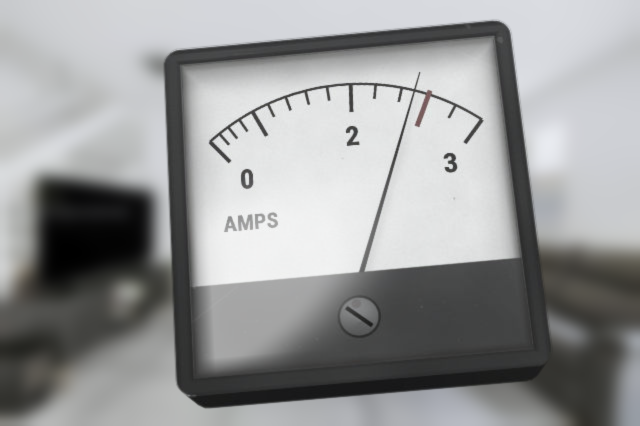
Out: 2.5 A
